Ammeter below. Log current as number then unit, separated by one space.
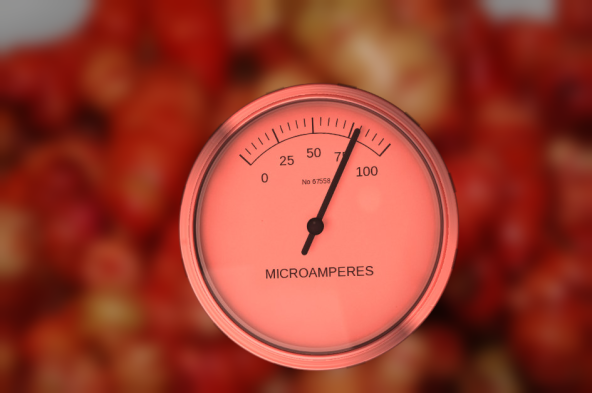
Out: 80 µA
